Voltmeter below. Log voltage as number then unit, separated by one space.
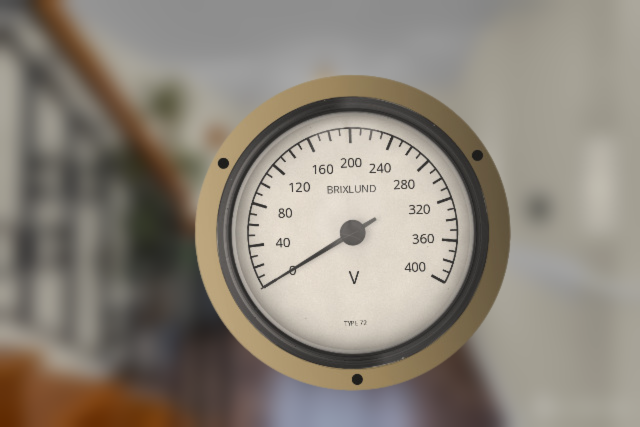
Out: 0 V
